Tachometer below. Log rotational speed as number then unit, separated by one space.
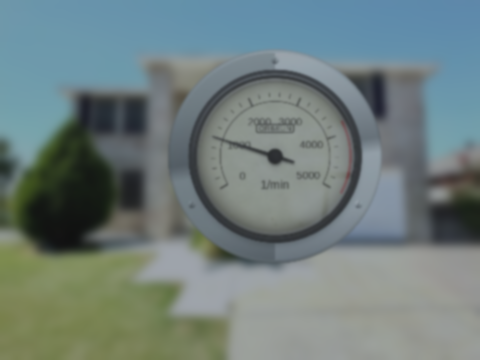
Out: 1000 rpm
